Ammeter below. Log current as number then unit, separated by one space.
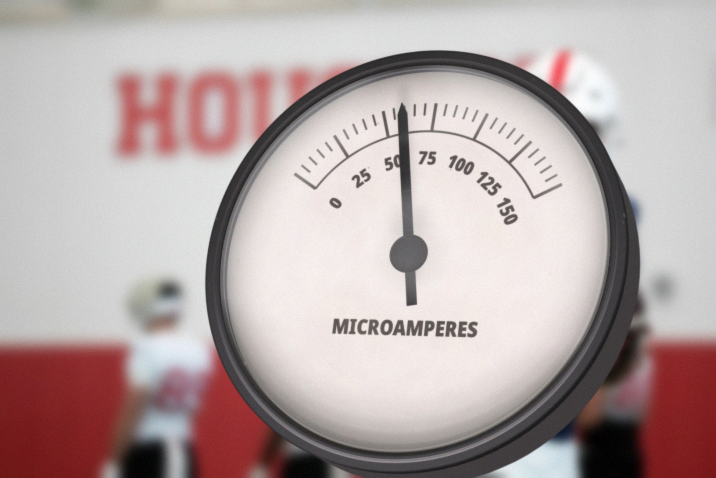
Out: 60 µA
